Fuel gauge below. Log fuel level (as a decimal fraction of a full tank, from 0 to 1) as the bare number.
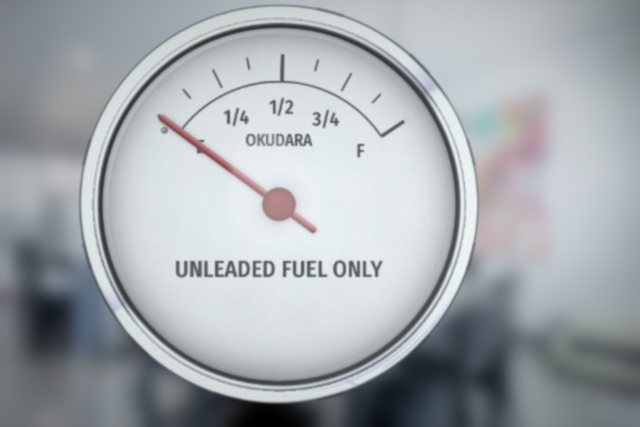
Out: 0
